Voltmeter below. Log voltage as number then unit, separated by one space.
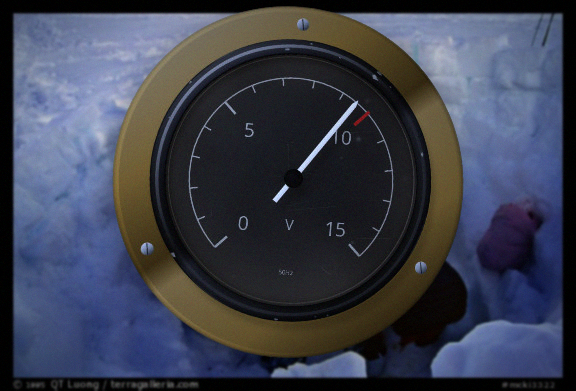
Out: 9.5 V
